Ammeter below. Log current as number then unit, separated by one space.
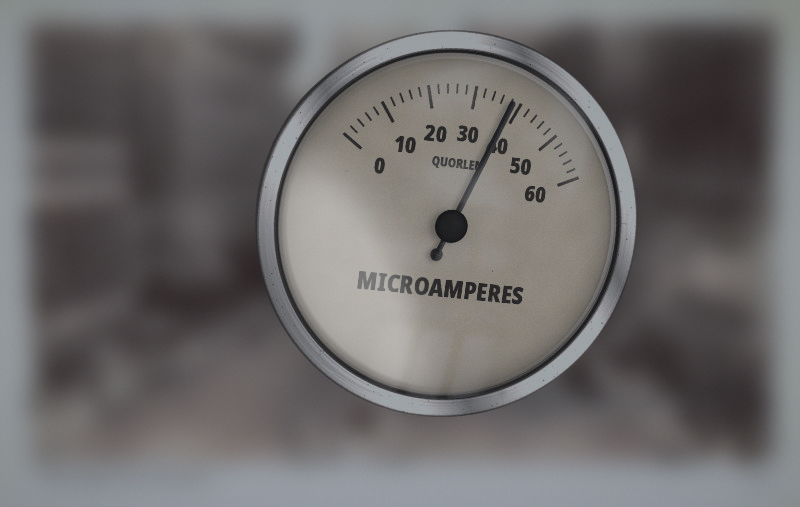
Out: 38 µA
